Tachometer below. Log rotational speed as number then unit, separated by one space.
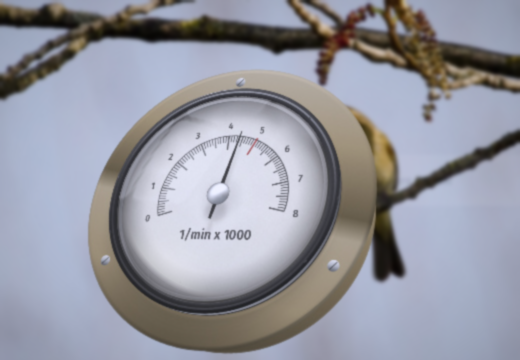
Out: 4500 rpm
